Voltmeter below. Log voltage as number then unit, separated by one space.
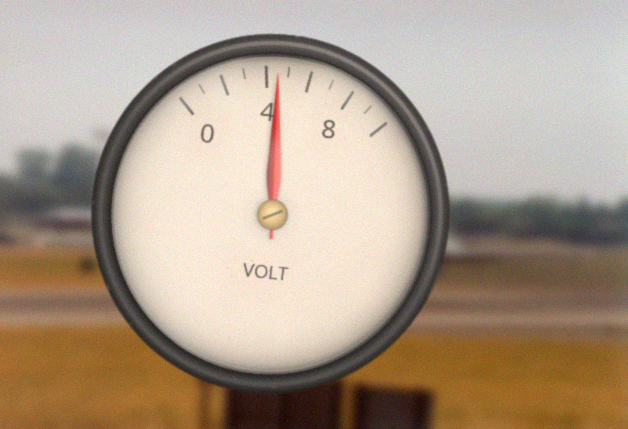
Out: 4.5 V
